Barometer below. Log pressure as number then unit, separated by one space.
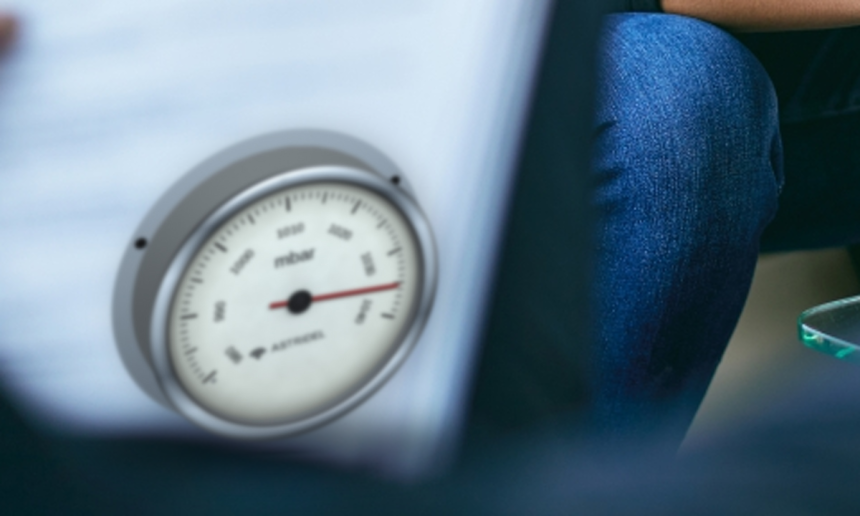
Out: 1035 mbar
